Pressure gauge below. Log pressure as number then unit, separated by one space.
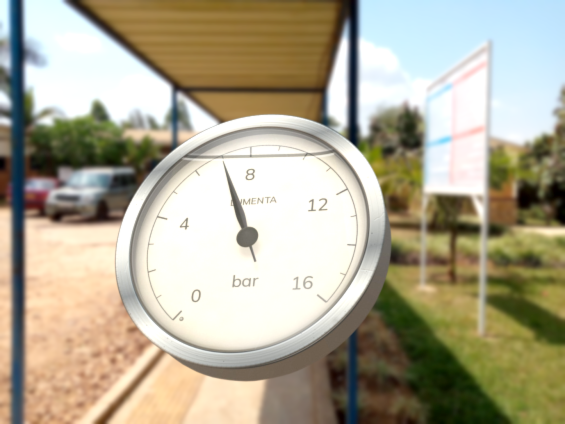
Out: 7 bar
